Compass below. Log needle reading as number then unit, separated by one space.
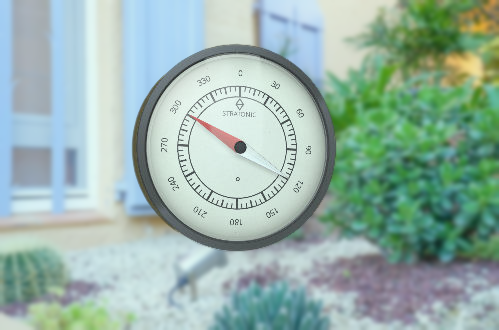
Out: 300 °
